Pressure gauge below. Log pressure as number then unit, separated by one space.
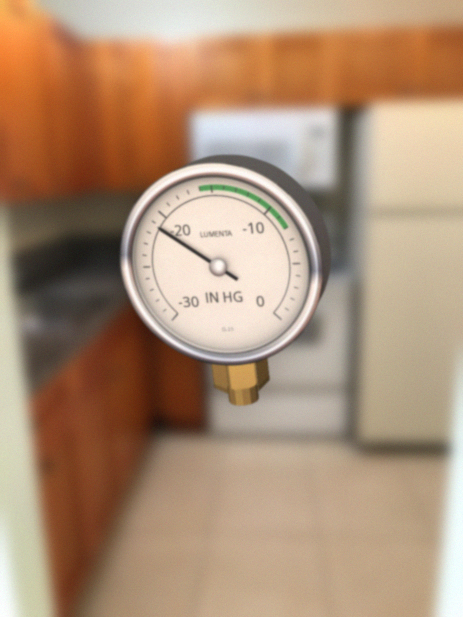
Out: -21 inHg
